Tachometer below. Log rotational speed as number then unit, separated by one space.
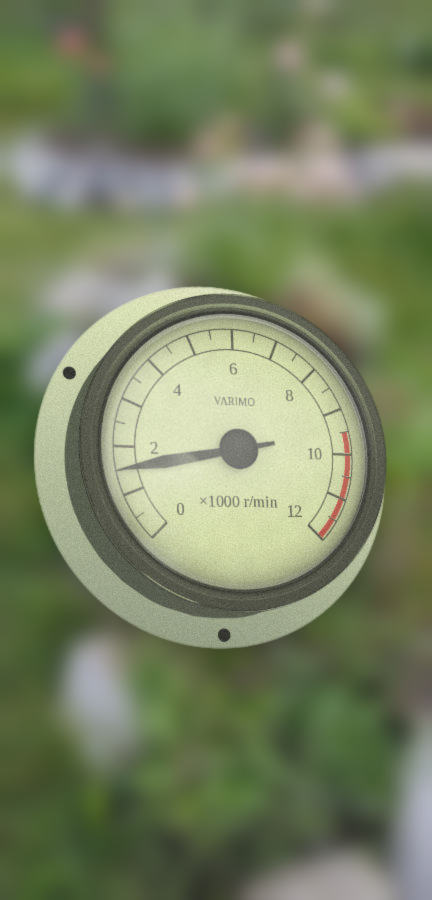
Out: 1500 rpm
